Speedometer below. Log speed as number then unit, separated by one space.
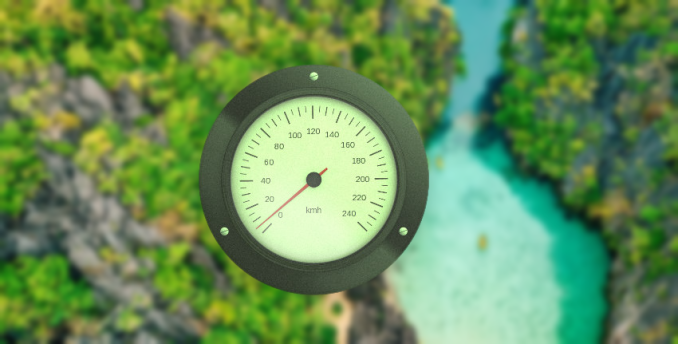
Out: 5 km/h
